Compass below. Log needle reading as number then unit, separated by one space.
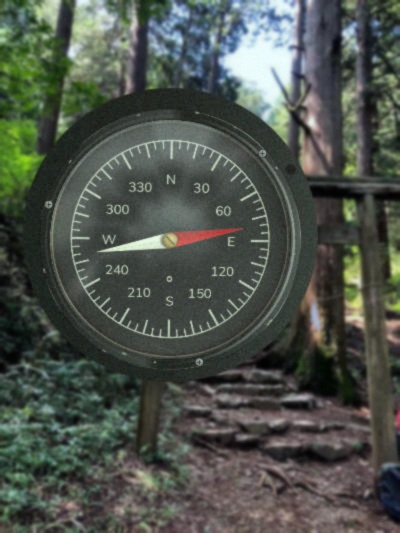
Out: 80 °
